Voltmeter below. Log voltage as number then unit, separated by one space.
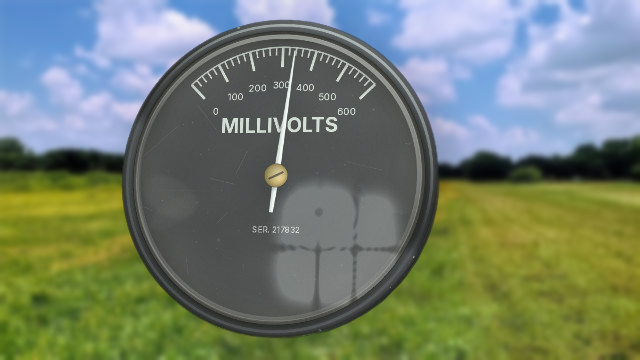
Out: 340 mV
